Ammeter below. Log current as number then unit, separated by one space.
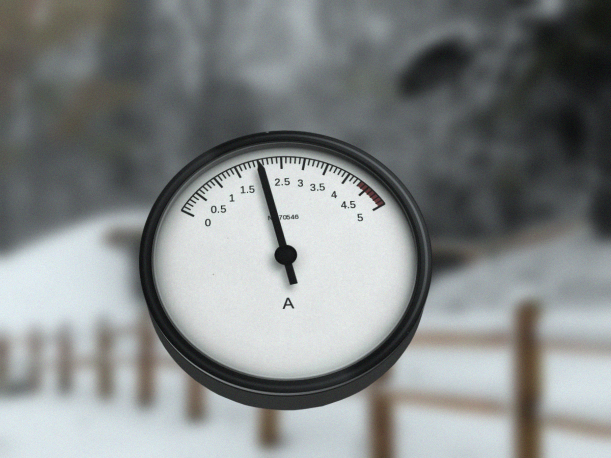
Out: 2 A
